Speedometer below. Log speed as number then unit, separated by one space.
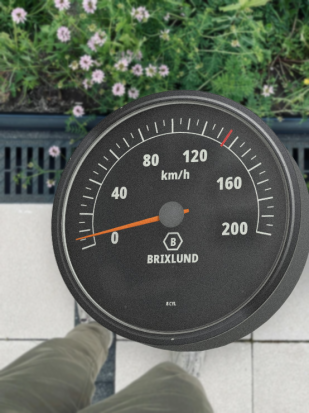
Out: 5 km/h
